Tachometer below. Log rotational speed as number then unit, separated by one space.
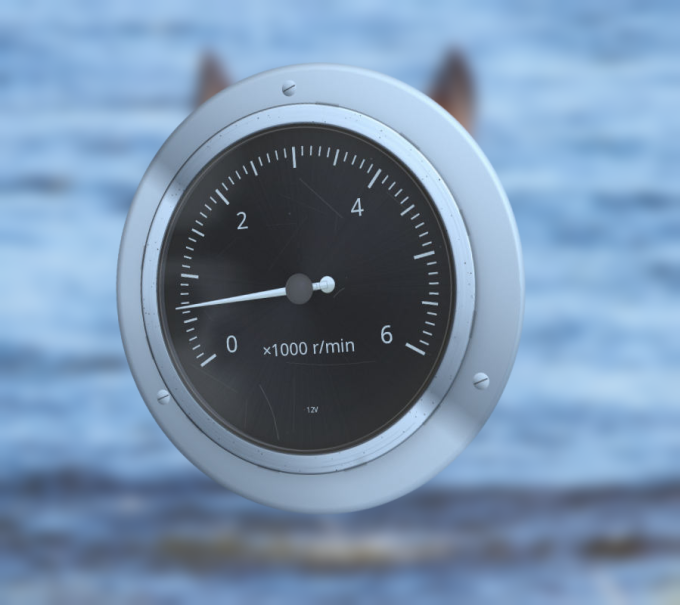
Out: 650 rpm
